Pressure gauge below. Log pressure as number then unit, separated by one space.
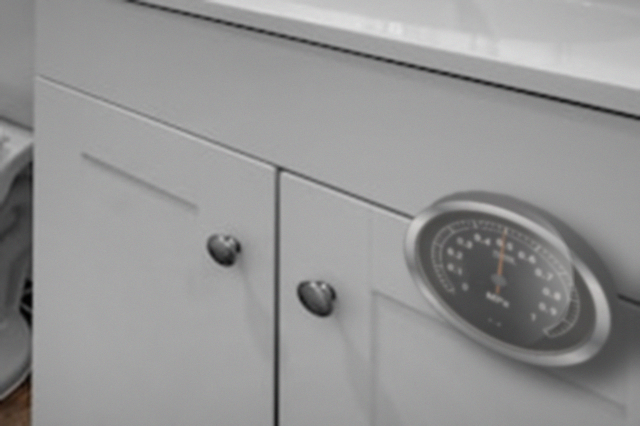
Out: 0.5 MPa
